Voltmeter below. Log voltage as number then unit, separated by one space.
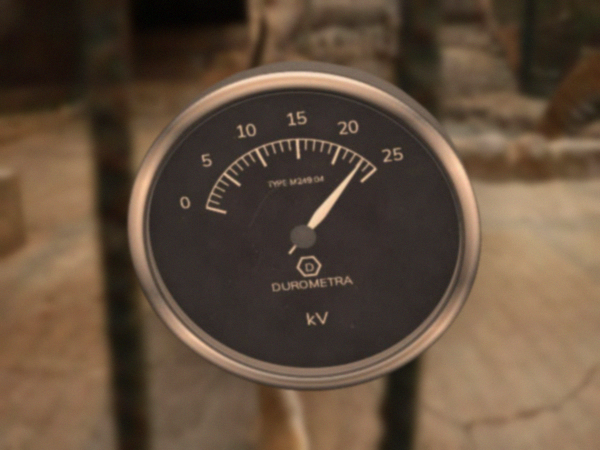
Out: 23 kV
